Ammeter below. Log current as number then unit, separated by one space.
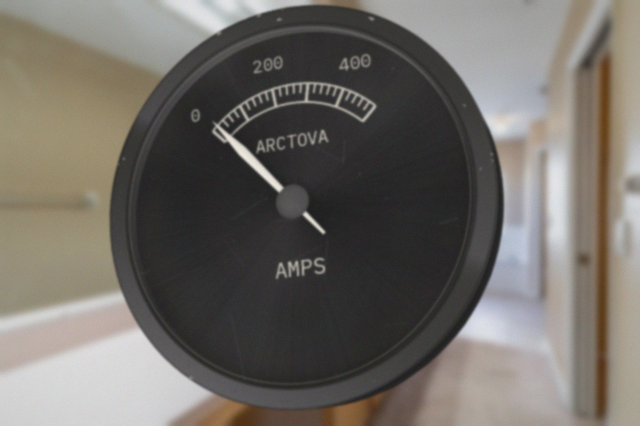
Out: 20 A
